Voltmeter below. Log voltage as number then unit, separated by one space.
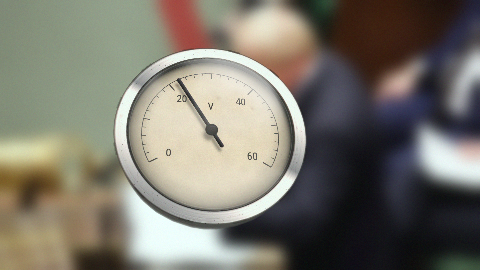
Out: 22 V
